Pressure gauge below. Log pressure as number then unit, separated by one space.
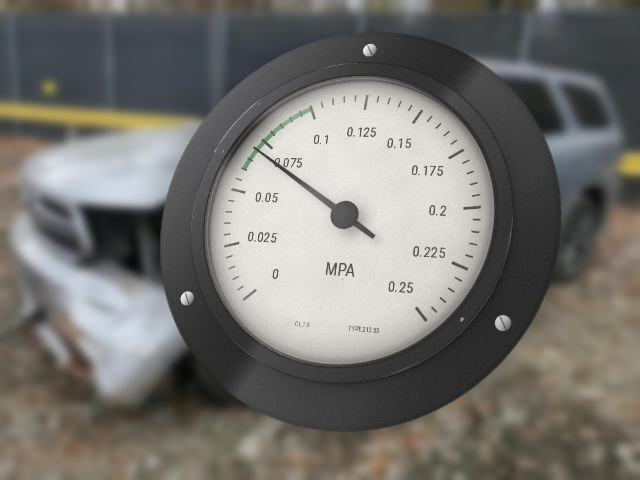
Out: 0.07 MPa
